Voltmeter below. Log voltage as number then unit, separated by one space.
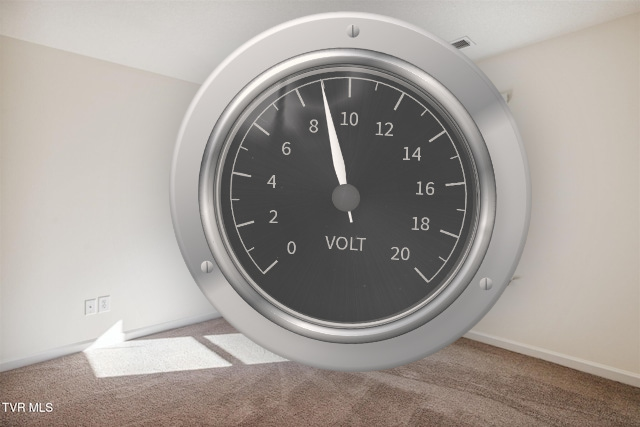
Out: 9 V
